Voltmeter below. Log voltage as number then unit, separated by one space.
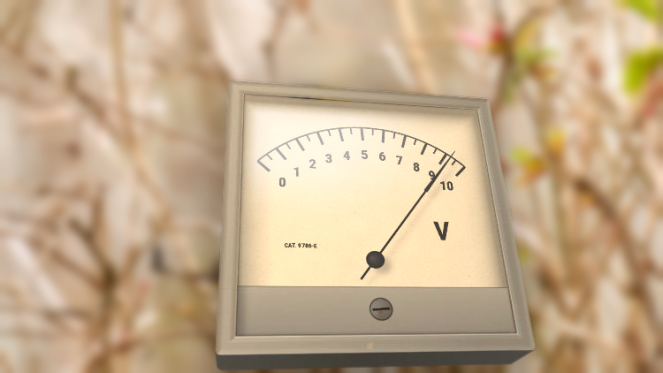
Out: 9.25 V
